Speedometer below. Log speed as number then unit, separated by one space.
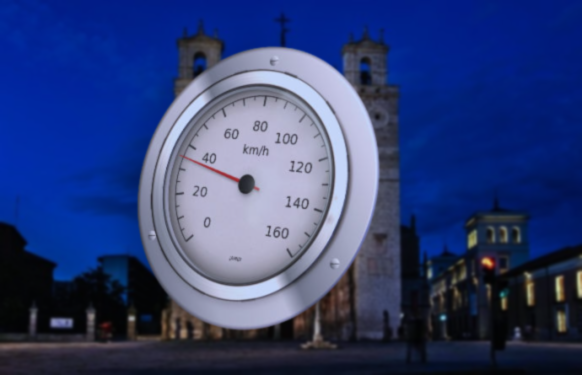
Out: 35 km/h
